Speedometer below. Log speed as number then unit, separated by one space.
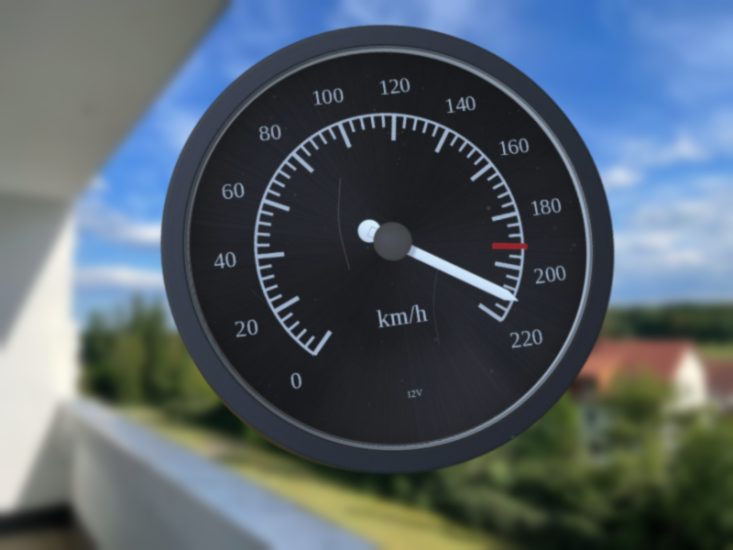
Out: 212 km/h
